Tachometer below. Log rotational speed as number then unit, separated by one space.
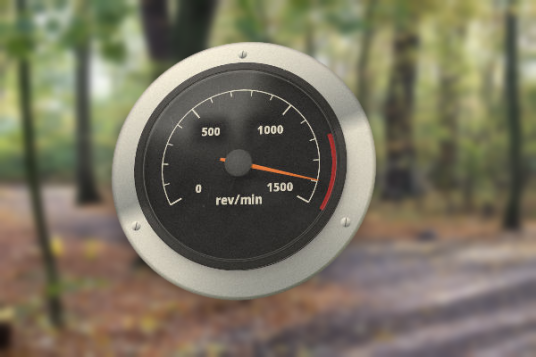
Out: 1400 rpm
